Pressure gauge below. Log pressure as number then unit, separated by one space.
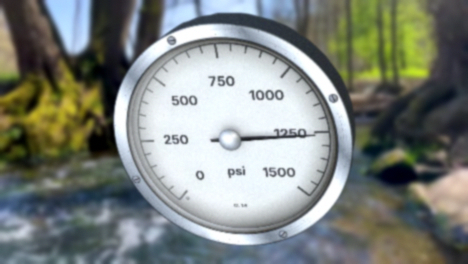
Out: 1250 psi
